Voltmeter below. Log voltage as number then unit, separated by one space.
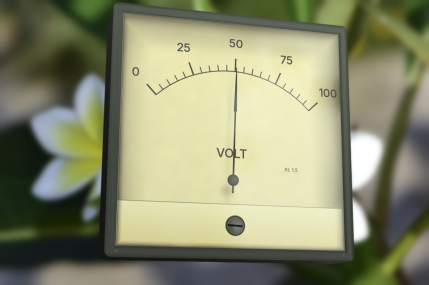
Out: 50 V
